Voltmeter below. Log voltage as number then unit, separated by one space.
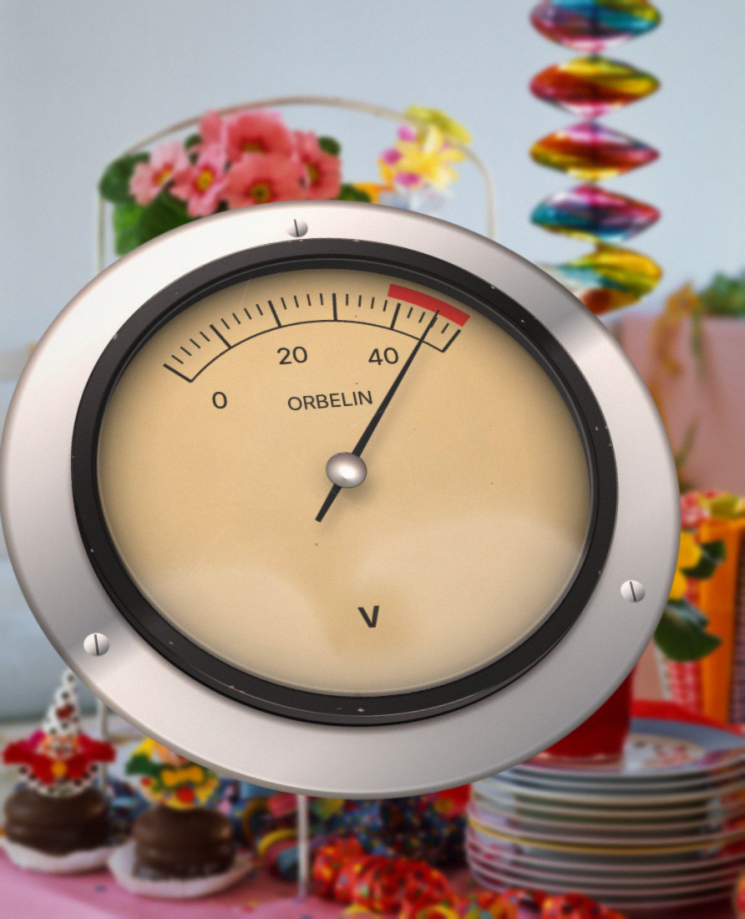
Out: 46 V
